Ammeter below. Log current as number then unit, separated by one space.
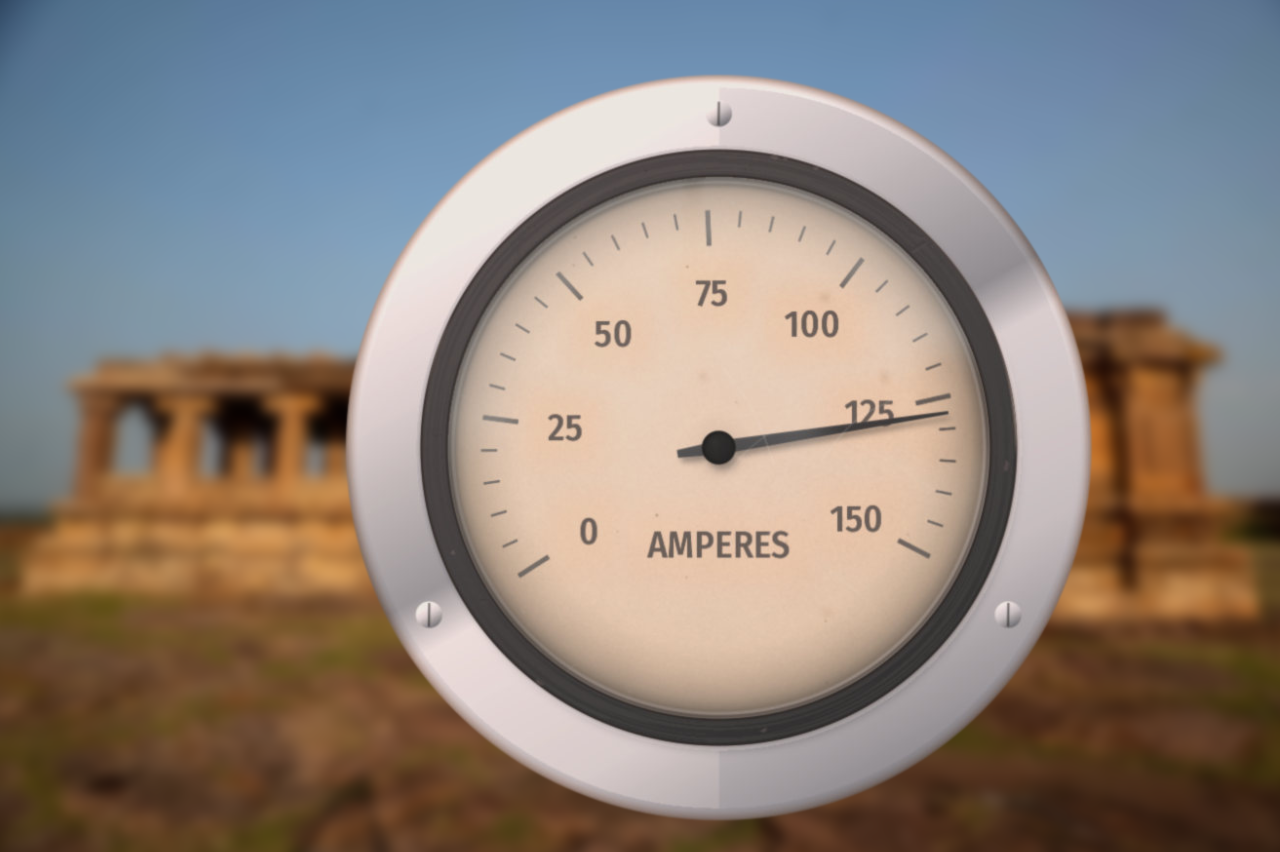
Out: 127.5 A
